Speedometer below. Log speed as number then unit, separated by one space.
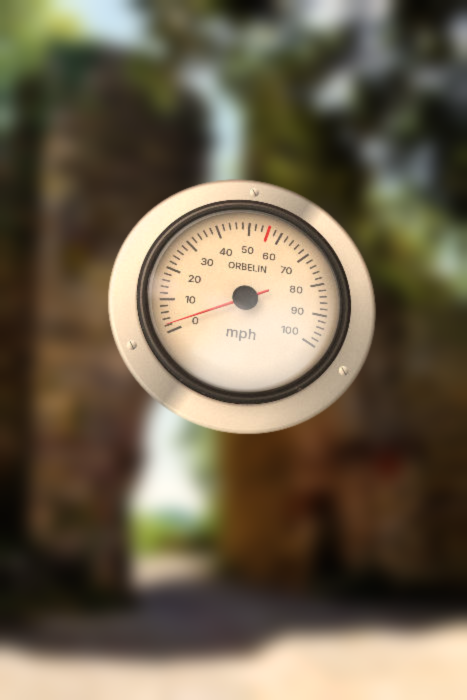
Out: 2 mph
